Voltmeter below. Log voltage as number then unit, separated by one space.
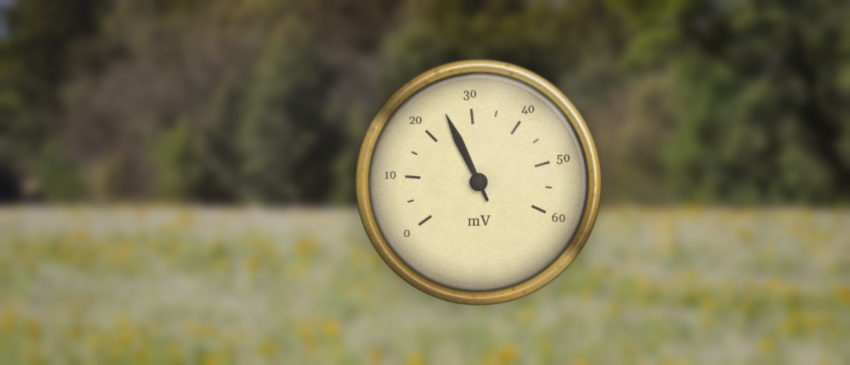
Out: 25 mV
